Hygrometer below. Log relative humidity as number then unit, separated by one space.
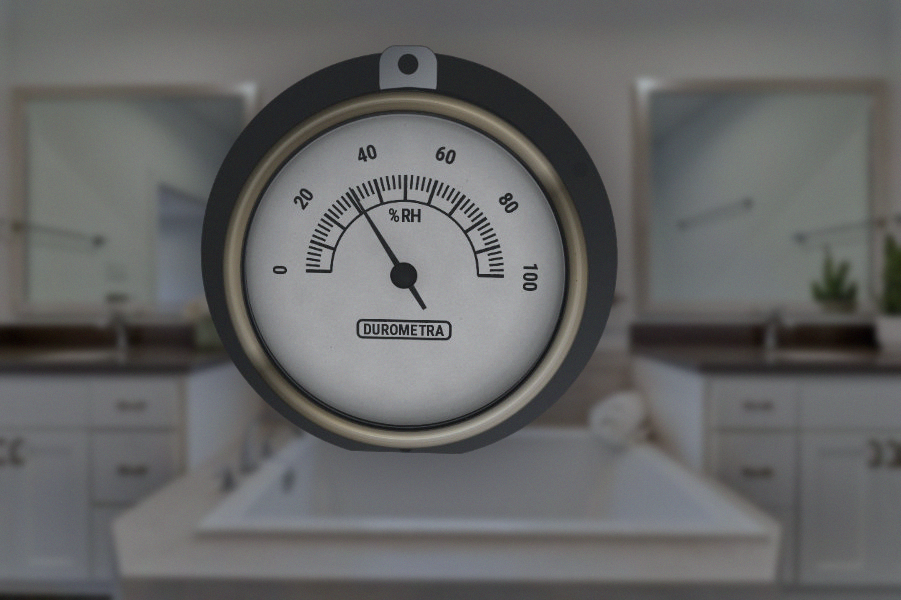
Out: 32 %
